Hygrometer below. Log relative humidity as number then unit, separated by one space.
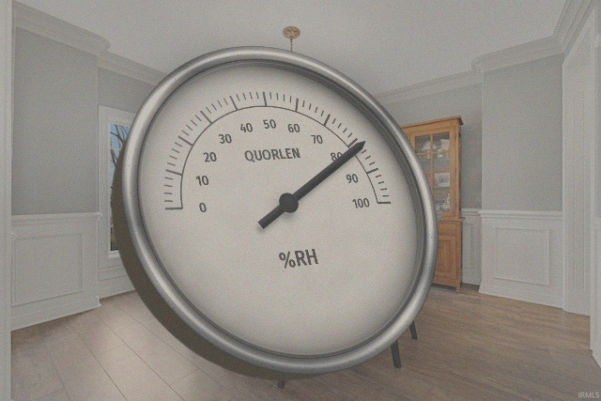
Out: 82 %
